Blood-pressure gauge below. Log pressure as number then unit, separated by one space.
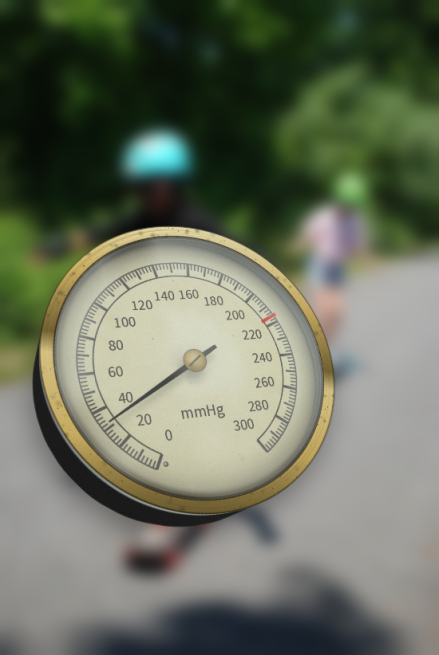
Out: 32 mmHg
